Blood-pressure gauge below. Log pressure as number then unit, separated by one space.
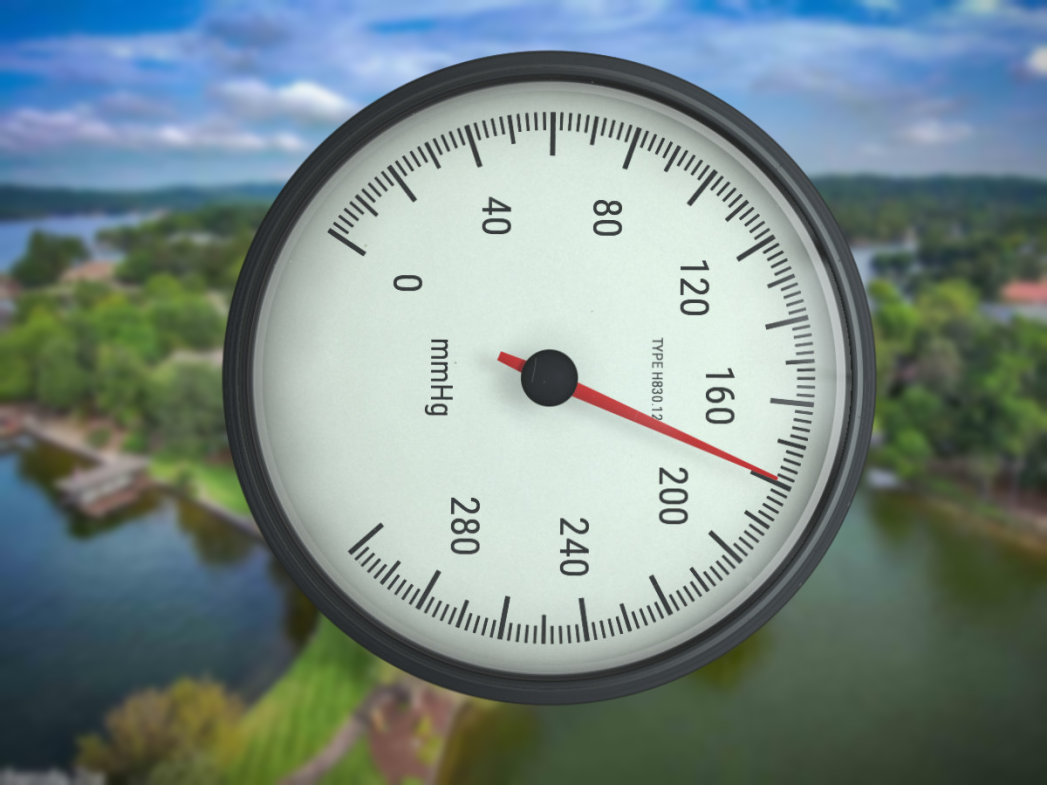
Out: 179 mmHg
